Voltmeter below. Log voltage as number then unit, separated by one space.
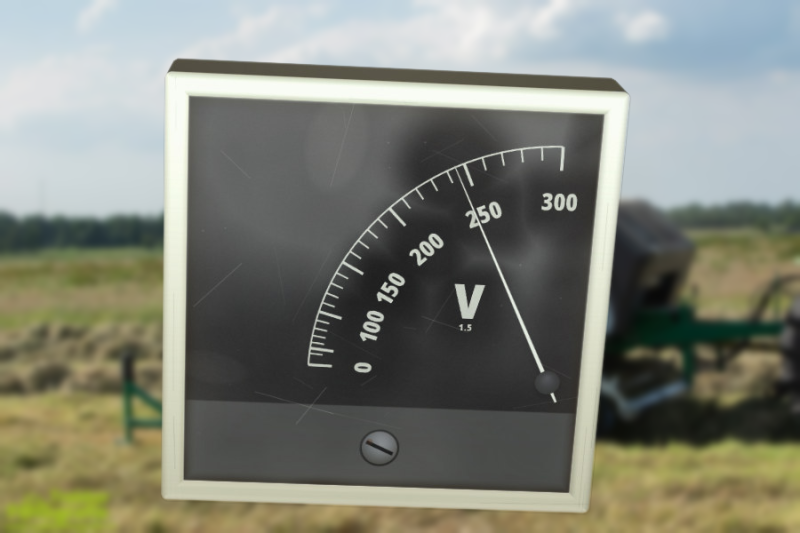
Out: 245 V
